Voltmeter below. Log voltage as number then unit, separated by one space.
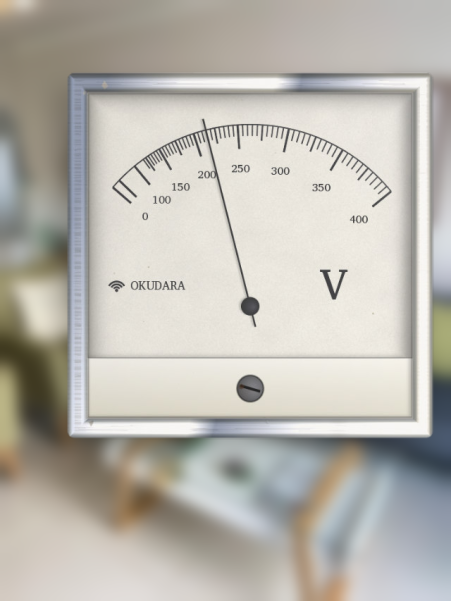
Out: 215 V
